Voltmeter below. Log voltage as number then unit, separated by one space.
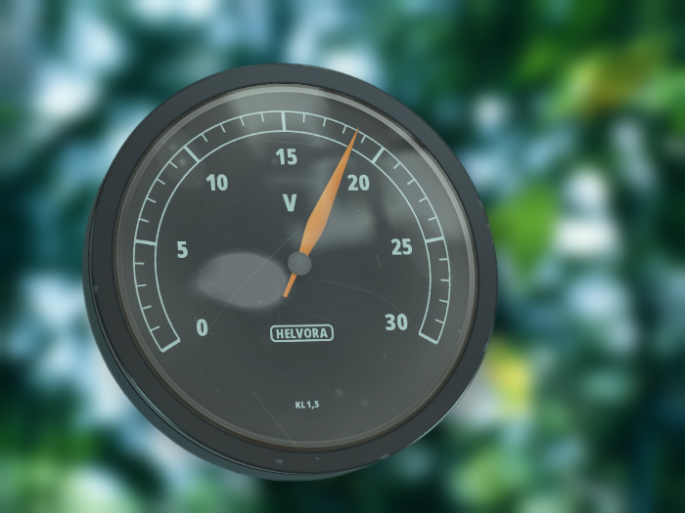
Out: 18.5 V
